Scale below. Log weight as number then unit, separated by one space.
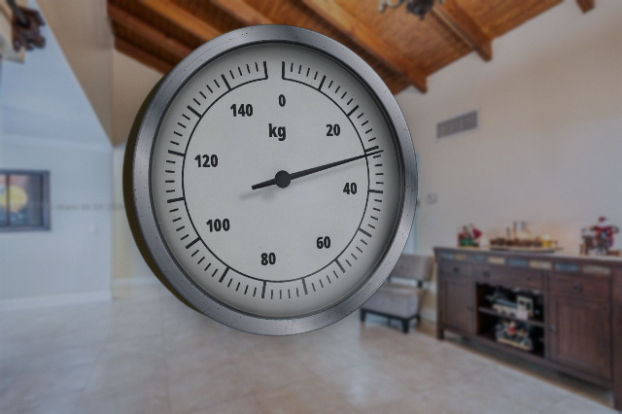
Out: 31 kg
